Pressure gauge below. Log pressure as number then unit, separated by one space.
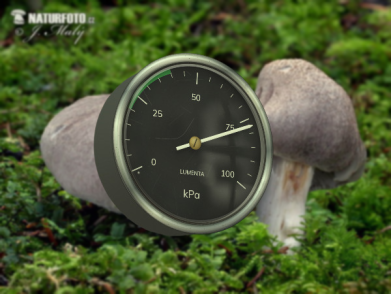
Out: 77.5 kPa
